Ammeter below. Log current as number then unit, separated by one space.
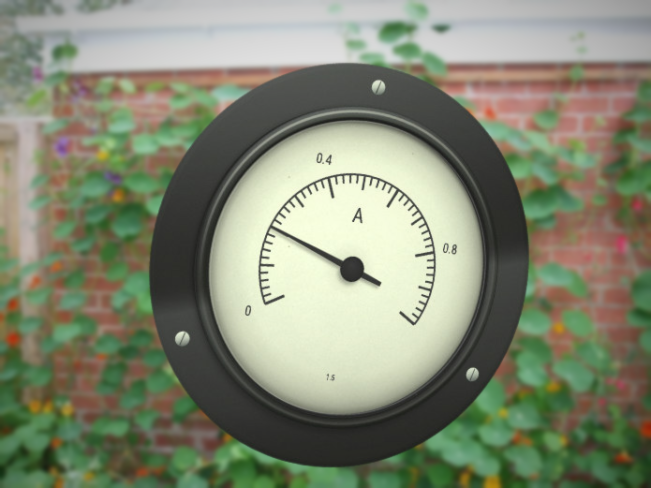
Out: 0.2 A
